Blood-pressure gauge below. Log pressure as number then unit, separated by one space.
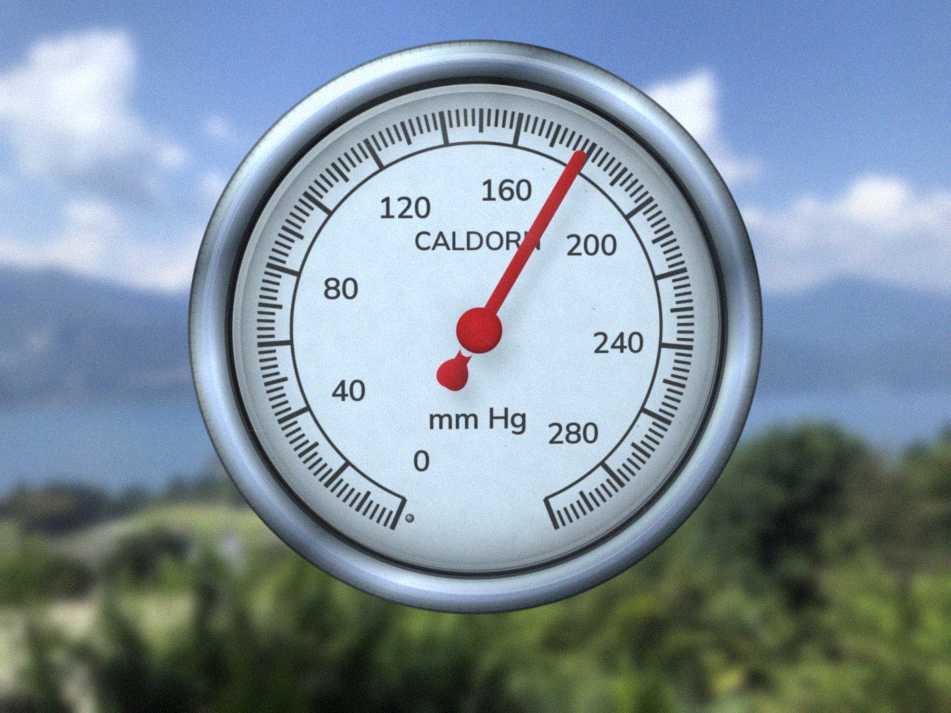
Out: 178 mmHg
